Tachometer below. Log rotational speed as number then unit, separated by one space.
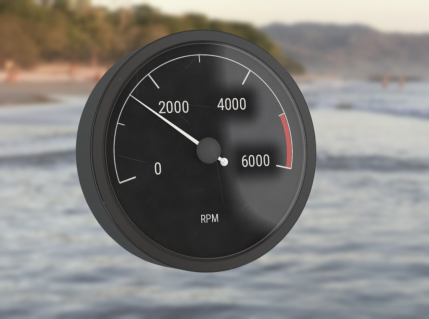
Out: 1500 rpm
